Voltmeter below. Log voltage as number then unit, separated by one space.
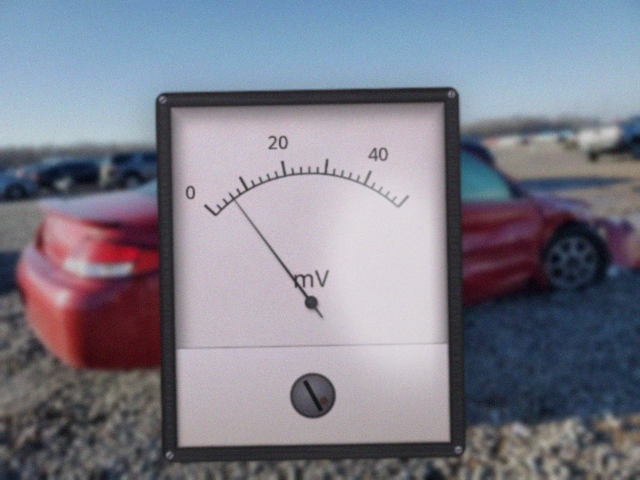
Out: 6 mV
